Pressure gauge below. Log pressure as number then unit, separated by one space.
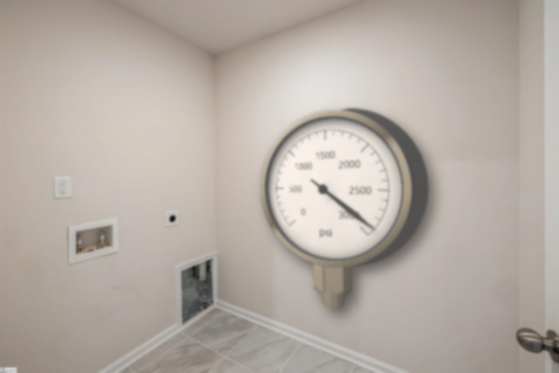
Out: 2900 psi
